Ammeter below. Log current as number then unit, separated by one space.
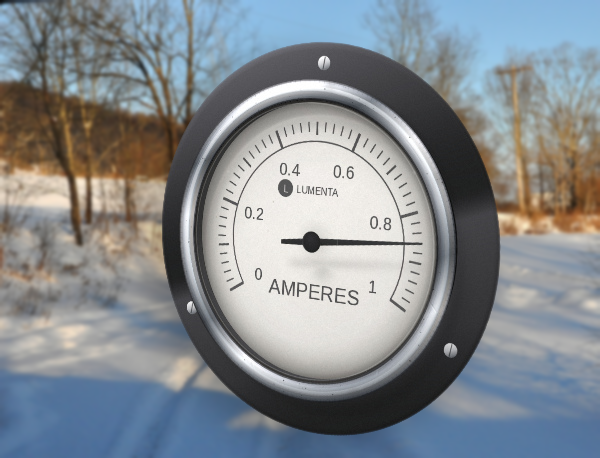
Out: 0.86 A
